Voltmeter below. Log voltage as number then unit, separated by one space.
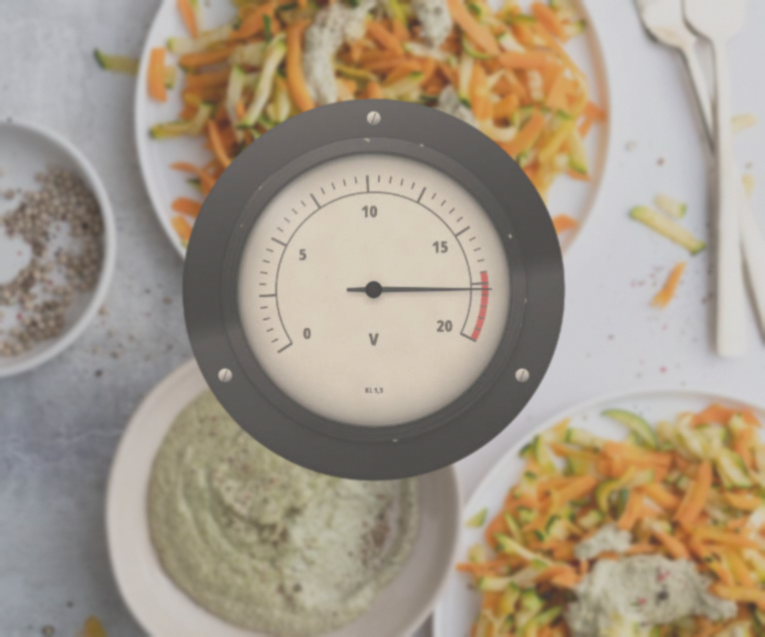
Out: 17.75 V
